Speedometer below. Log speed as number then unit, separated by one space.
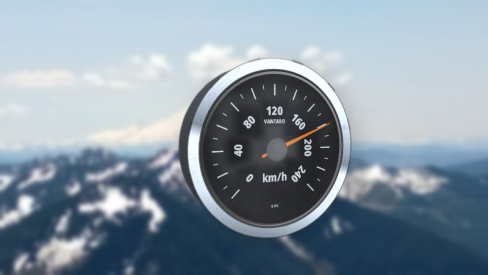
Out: 180 km/h
